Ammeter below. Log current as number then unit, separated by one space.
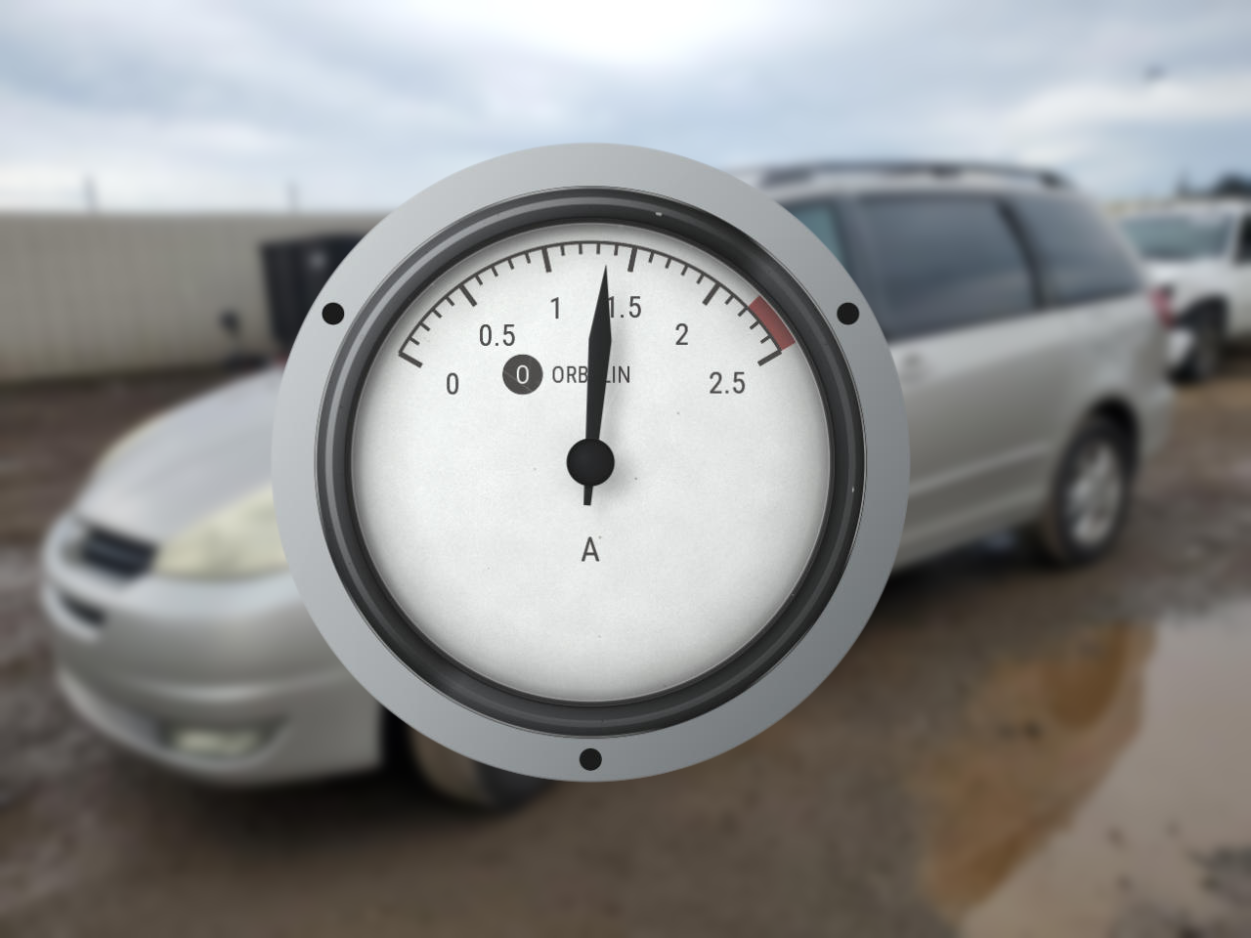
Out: 1.35 A
